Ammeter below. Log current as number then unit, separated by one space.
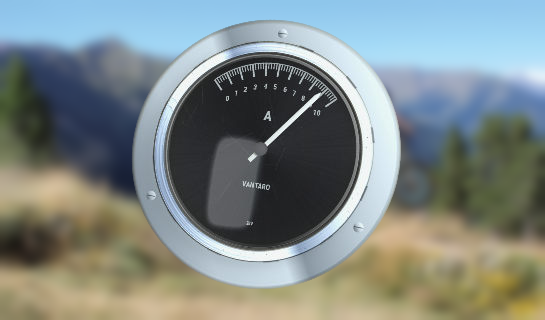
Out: 9 A
